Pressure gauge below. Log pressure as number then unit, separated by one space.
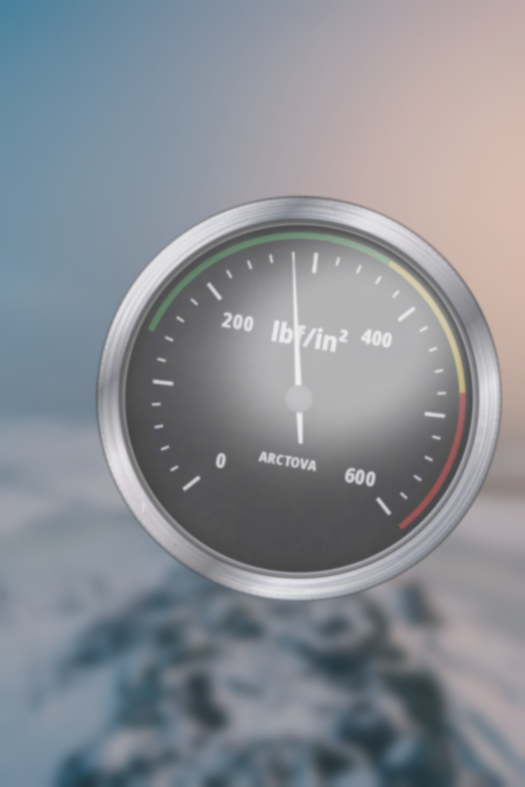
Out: 280 psi
